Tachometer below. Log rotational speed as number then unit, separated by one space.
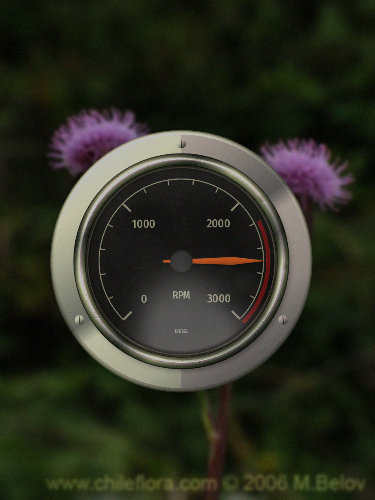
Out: 2500 rpm
